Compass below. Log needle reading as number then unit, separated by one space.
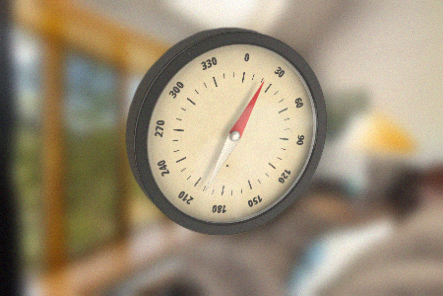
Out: 20 °
